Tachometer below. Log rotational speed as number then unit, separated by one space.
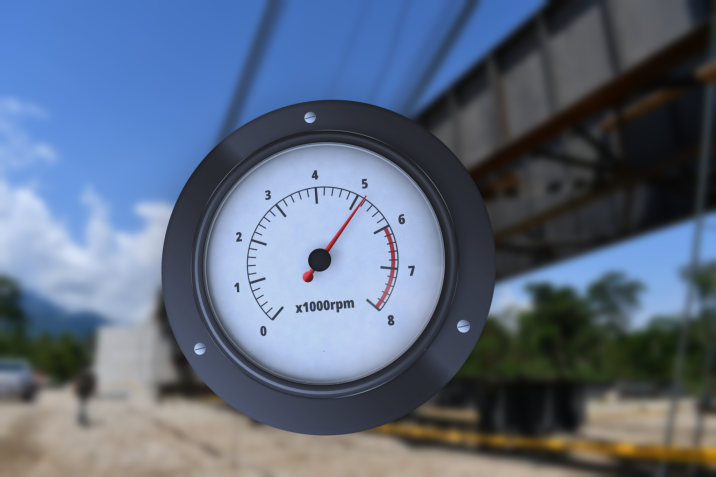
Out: 5200 rpm
